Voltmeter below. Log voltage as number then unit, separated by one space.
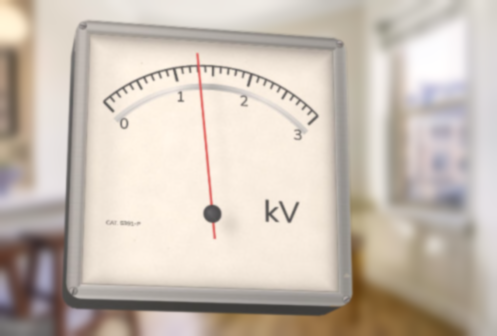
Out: 1.3 kV
